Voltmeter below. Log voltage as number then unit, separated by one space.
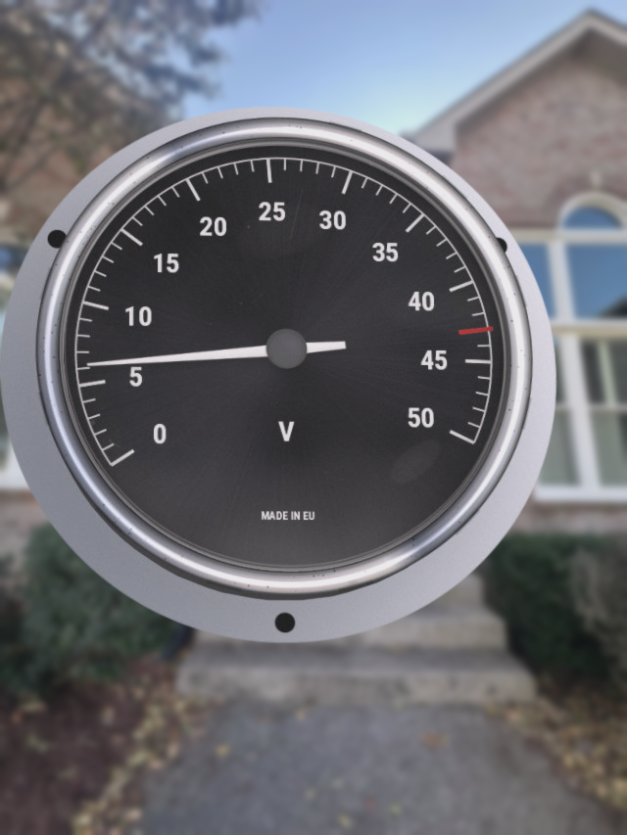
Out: 6 V
